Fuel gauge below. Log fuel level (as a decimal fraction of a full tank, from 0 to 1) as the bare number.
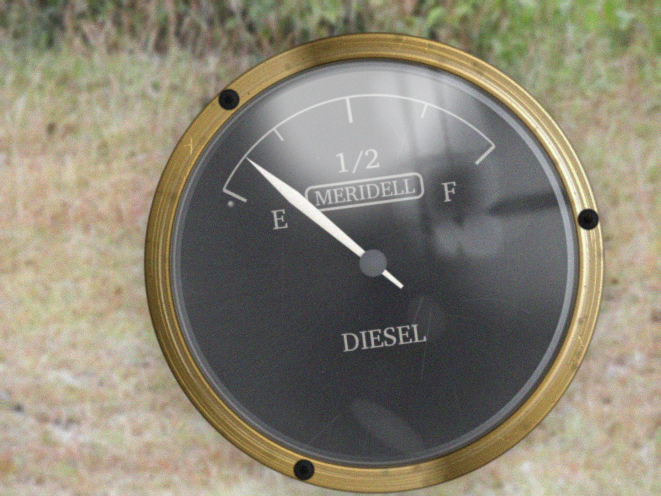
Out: 0.125
